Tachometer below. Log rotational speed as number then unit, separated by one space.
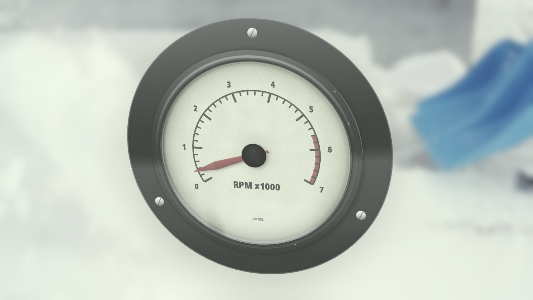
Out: 400 rpm
